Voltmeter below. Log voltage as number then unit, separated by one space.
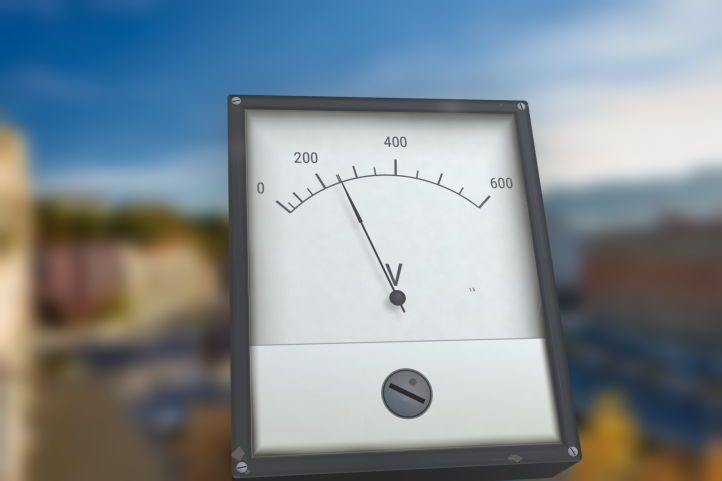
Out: 250 V
